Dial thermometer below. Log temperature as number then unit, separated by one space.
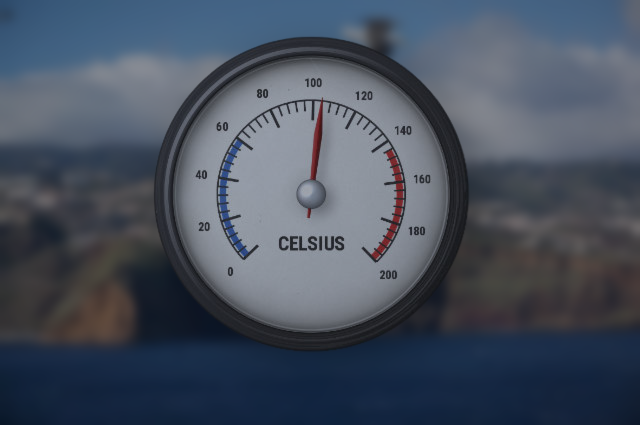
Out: 104 °C
